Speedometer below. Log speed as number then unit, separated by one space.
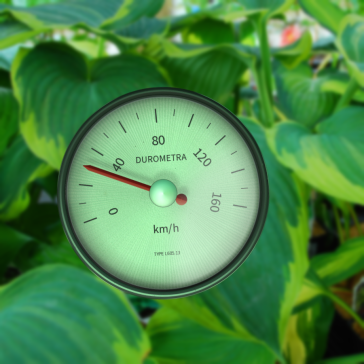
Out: 30 km/h
